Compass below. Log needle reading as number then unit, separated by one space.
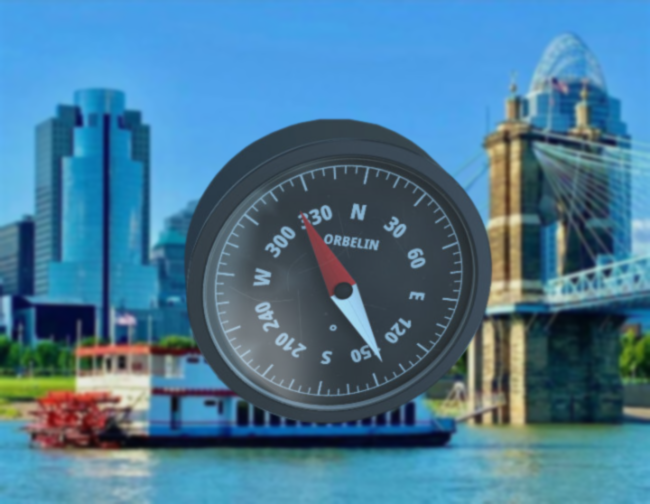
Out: 322.5 °
